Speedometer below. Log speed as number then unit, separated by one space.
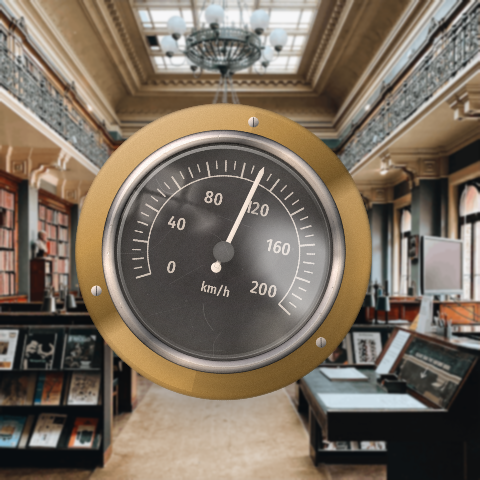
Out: 110 km/h
